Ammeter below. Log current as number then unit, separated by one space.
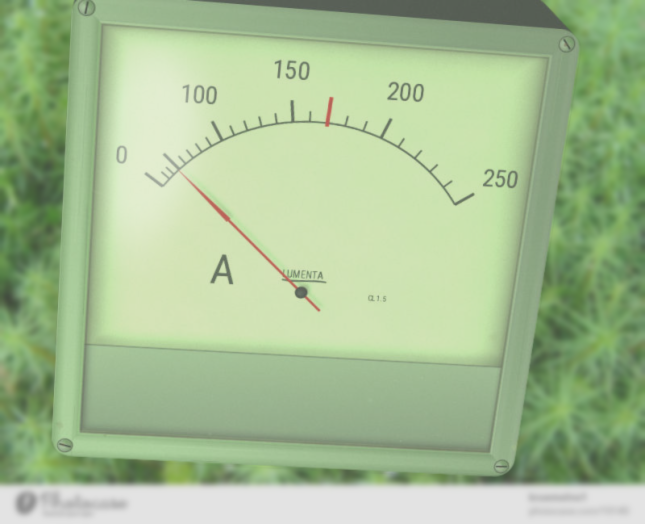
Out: 50 A
